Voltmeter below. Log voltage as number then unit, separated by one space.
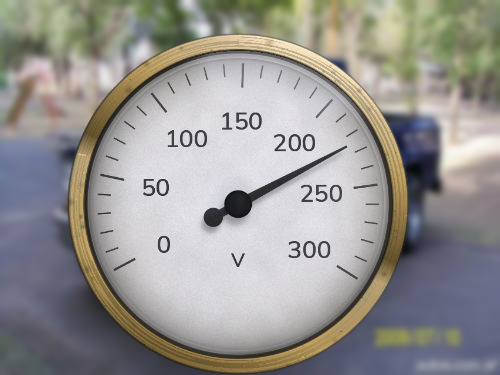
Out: 225 V
